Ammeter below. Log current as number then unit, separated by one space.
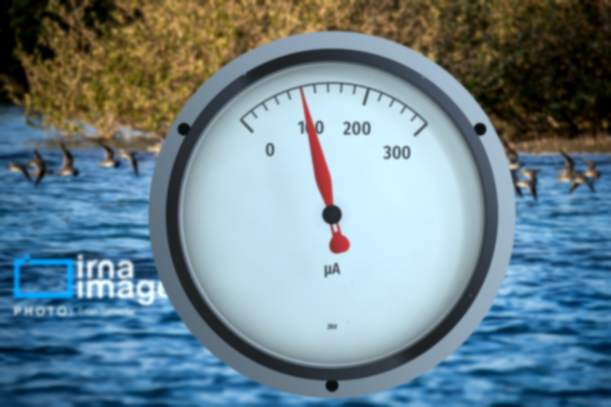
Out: 100 µA
